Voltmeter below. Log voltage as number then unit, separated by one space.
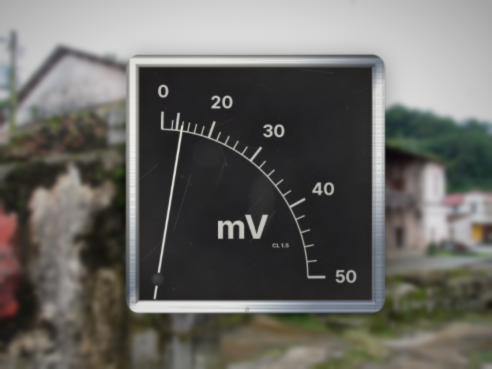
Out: 12 mV
